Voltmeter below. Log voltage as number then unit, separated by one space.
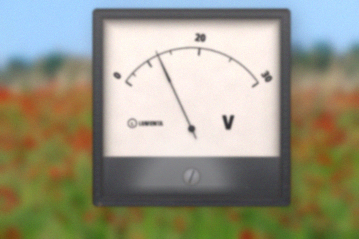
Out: 12.5 V
